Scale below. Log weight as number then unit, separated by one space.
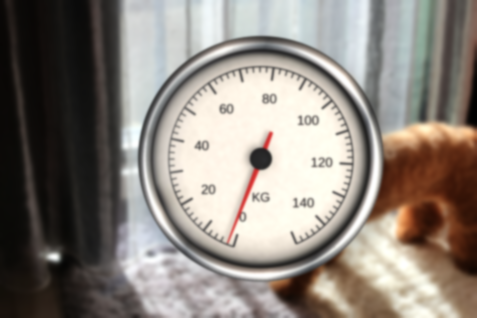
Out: 2 kg
